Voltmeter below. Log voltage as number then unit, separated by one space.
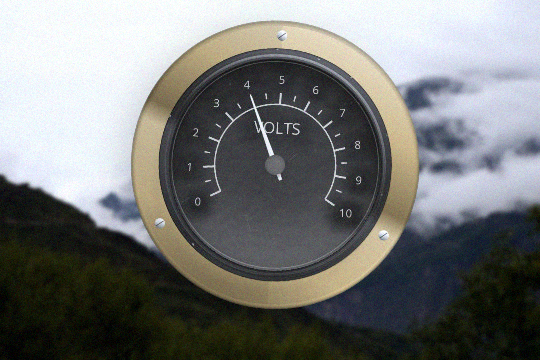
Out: 4 V
